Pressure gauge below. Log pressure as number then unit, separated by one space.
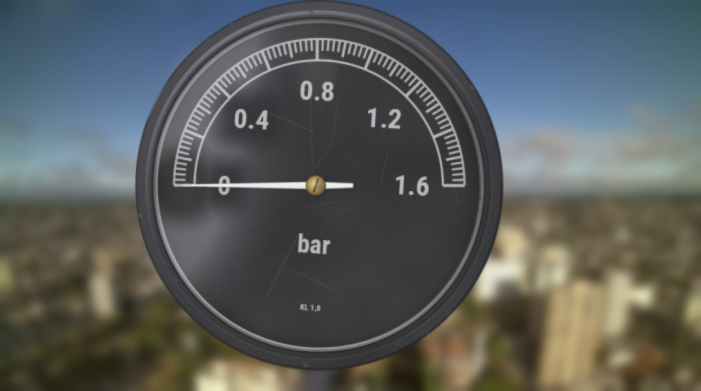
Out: 0 bar
